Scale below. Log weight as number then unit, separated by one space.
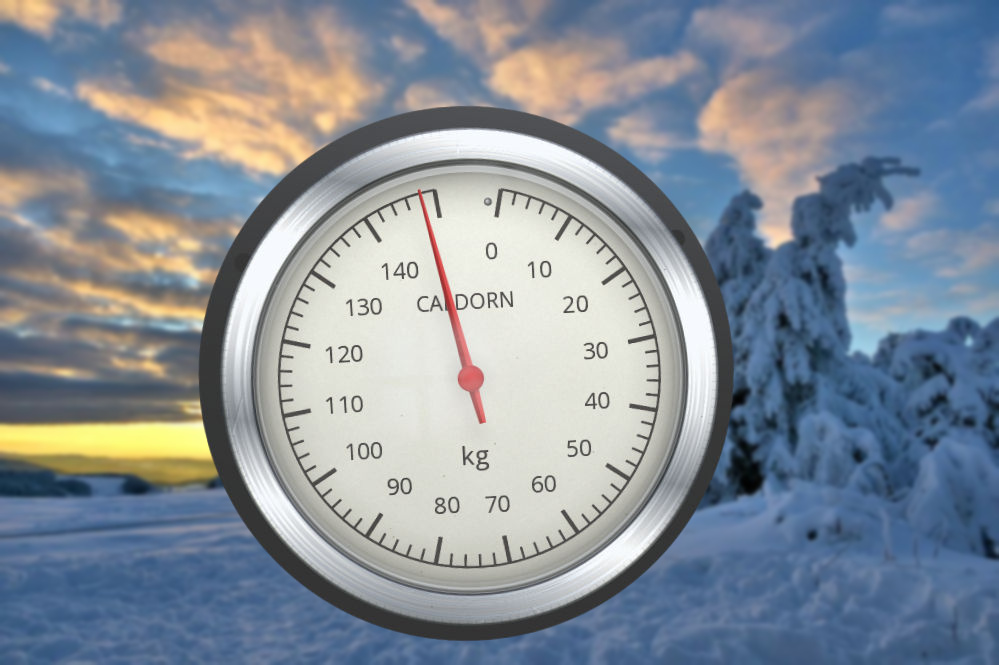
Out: 148 kg
